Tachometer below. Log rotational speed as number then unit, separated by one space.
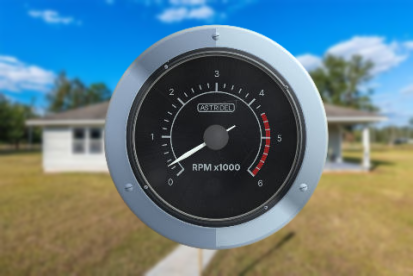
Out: 300 rpm
